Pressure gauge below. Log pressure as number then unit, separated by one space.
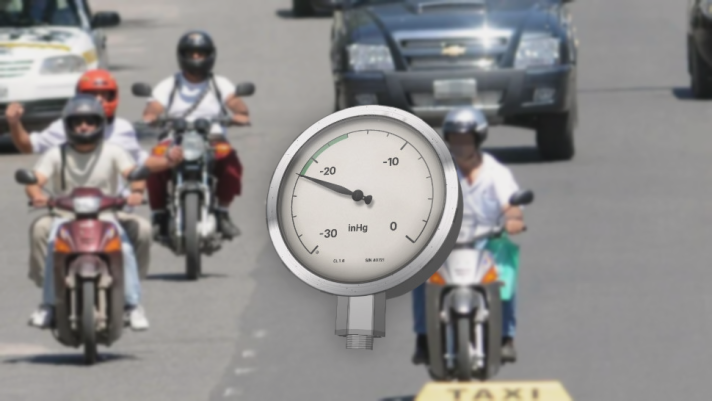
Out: -22 inHg
